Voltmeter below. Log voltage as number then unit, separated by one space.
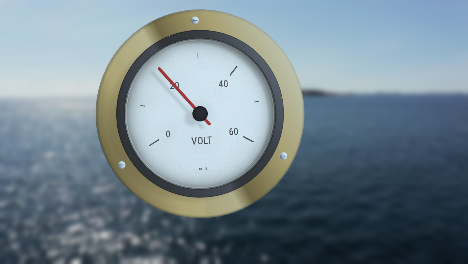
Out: 20 V
